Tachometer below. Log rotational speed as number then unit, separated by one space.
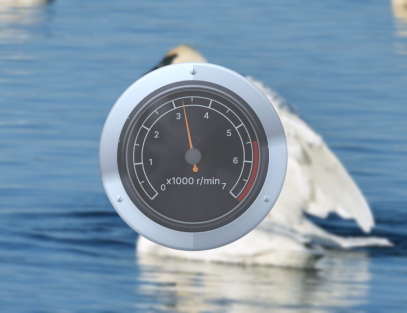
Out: 3250 rpm
